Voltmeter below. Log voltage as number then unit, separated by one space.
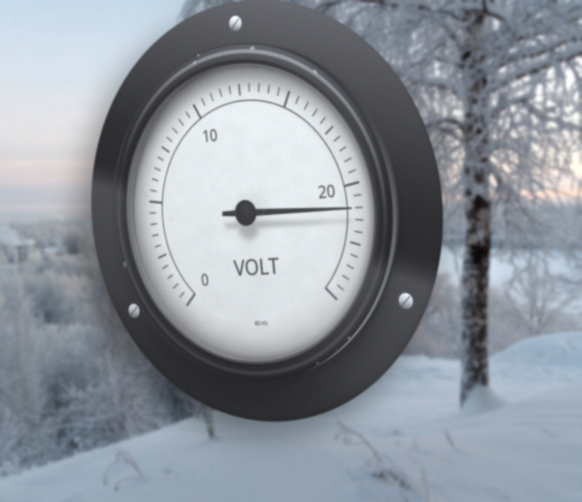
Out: 21 V
